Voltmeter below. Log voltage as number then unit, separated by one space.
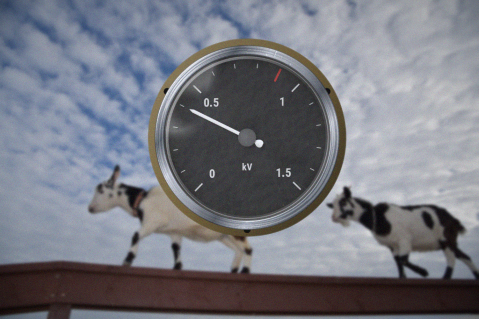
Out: 0.4 kV
